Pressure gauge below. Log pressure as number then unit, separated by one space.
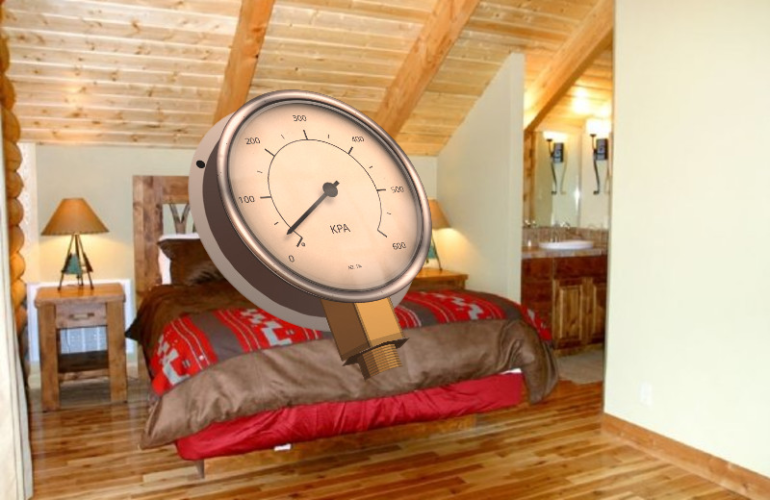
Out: 25 kPa
